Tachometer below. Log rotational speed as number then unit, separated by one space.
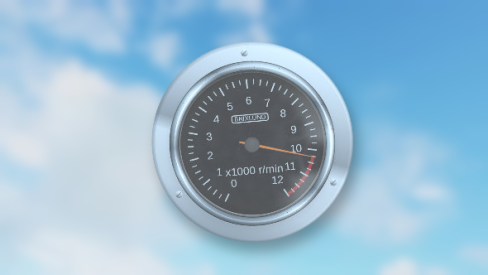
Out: 10250 rpm
